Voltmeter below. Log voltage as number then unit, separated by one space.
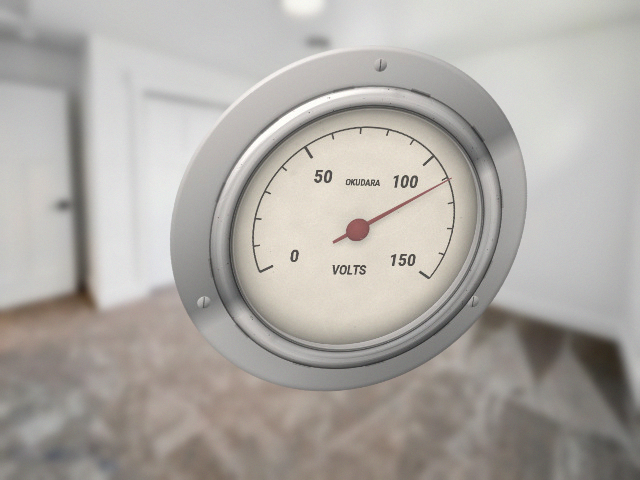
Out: 110 V
